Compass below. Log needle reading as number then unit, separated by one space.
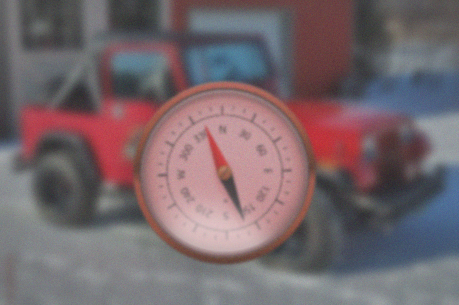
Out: 340 °
